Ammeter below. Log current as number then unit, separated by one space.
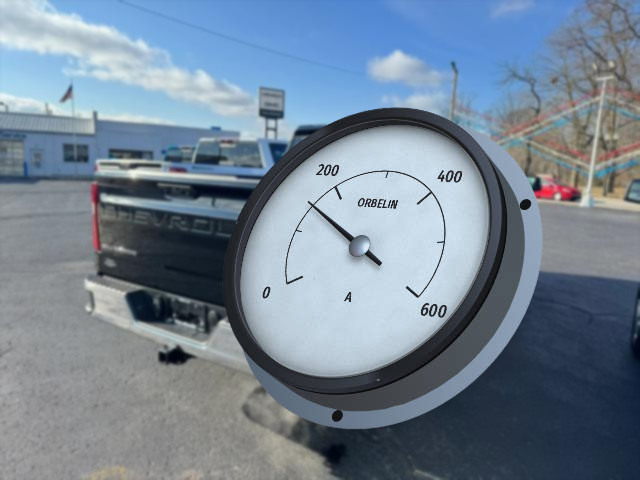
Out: 150 A
